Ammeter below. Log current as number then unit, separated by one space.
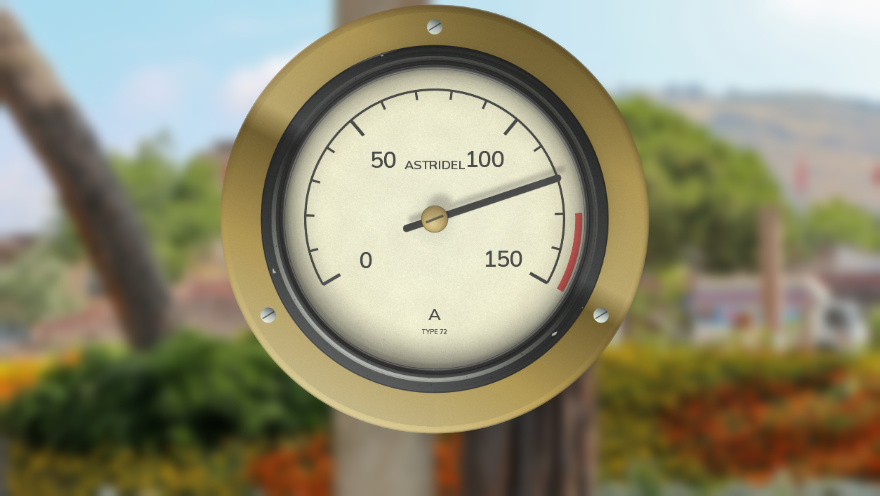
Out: 120 A
